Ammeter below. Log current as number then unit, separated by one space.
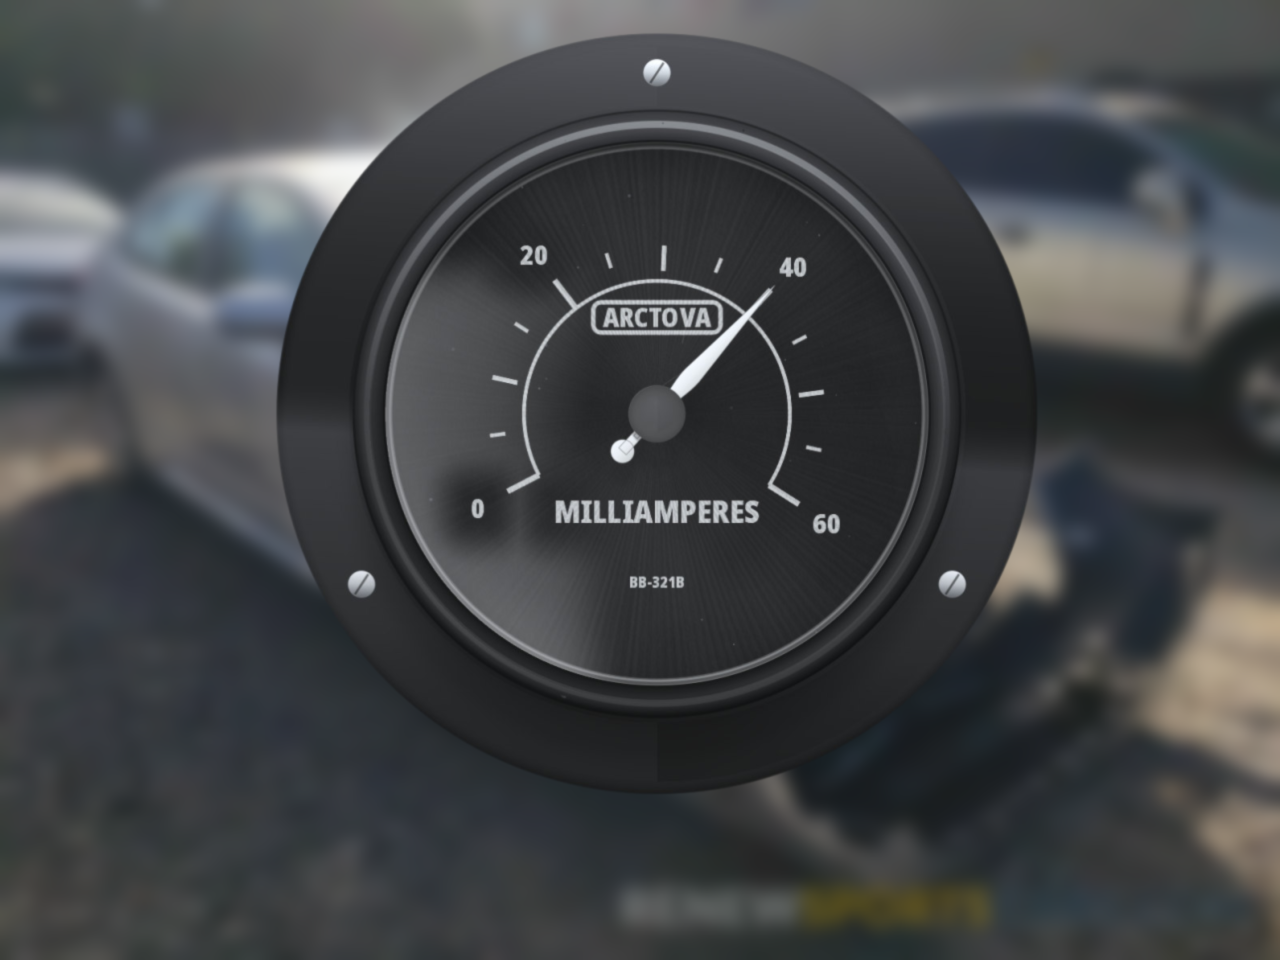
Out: 40 mA
